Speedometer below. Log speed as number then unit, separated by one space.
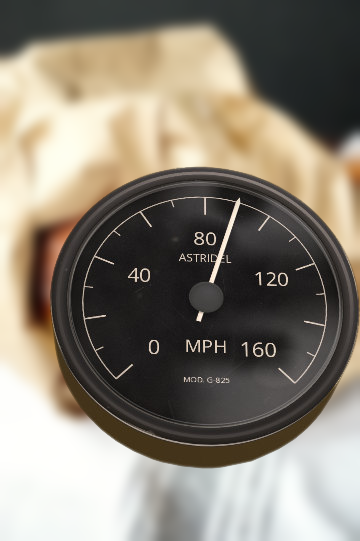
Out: 90 mph
